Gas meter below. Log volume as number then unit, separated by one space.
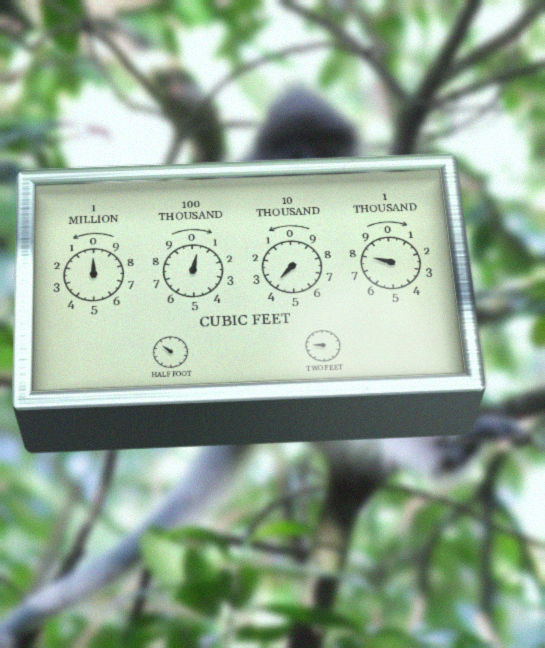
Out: 3800 ft³
